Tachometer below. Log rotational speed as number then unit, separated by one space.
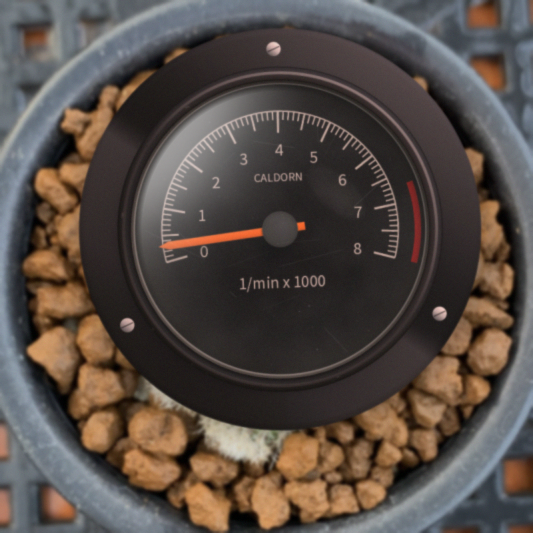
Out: 300 rpm
